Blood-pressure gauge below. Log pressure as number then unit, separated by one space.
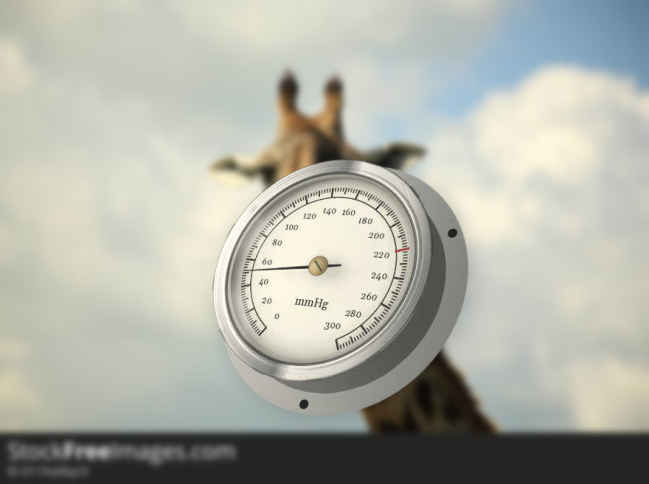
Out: 50 mmHg
